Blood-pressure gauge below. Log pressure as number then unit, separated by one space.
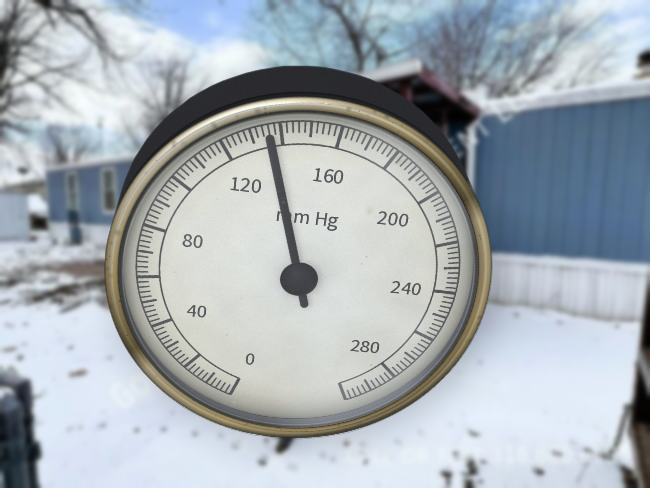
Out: 136 mmHg
